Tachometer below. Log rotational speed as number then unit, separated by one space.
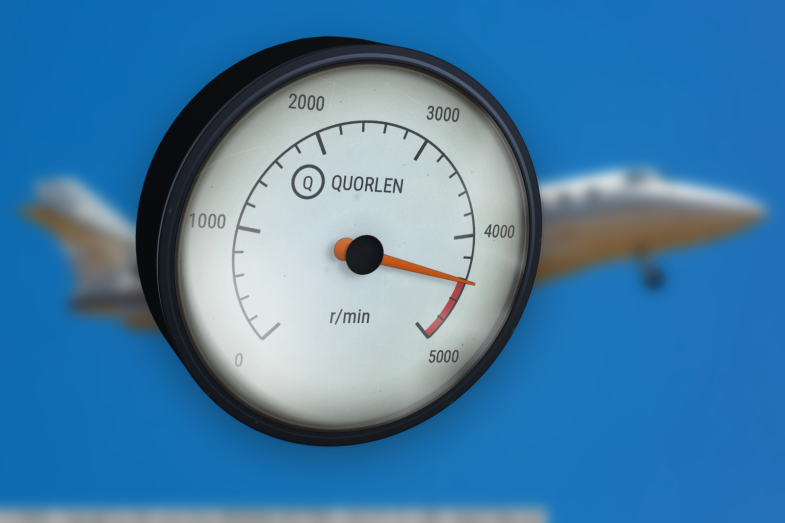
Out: 4400 rpm
